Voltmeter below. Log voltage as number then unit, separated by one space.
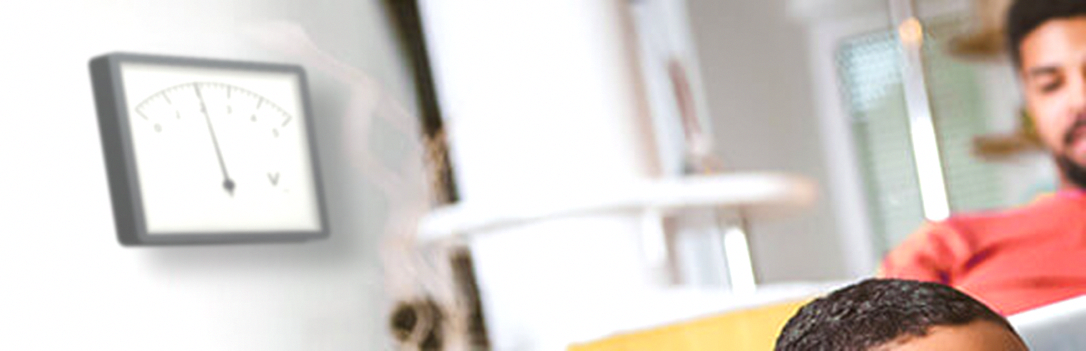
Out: 2 V
